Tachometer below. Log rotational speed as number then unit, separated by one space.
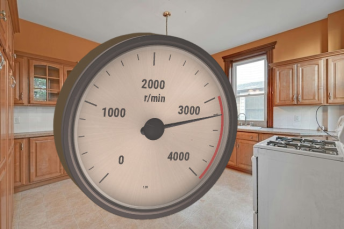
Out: 3200 rpm
